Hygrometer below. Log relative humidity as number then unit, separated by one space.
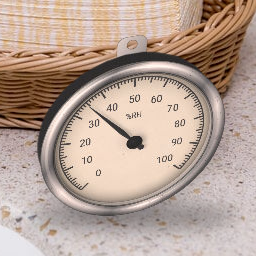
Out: 35 %
